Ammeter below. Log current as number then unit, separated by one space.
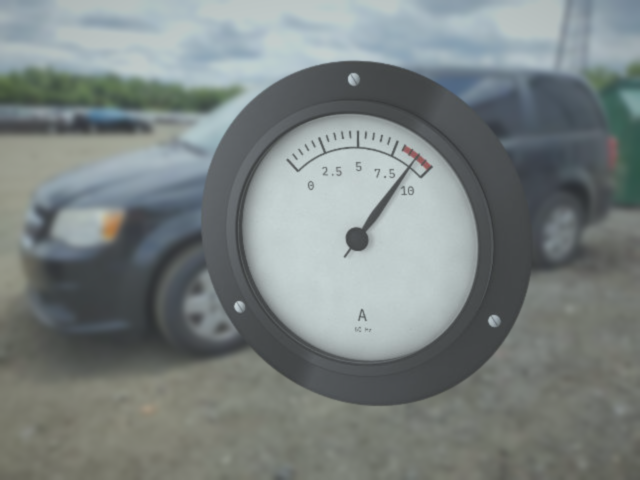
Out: 9 A
